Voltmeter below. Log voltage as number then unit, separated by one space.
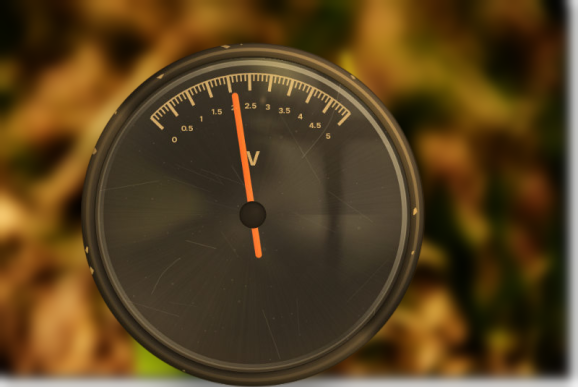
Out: 2.1 V
